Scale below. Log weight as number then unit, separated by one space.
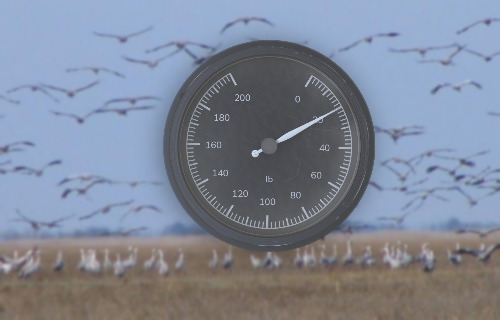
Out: 20 lb
